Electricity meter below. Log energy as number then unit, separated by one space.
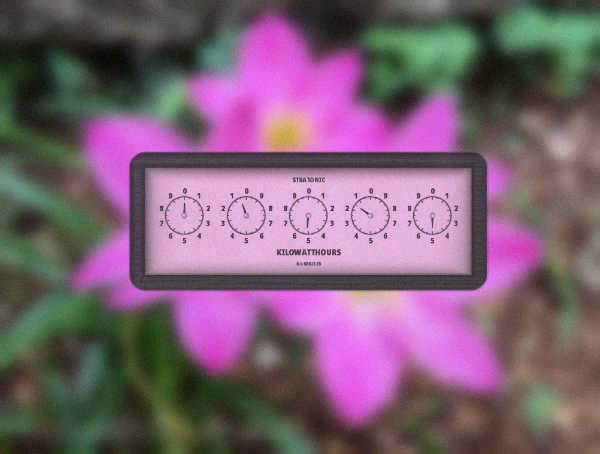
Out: 515 kWh
